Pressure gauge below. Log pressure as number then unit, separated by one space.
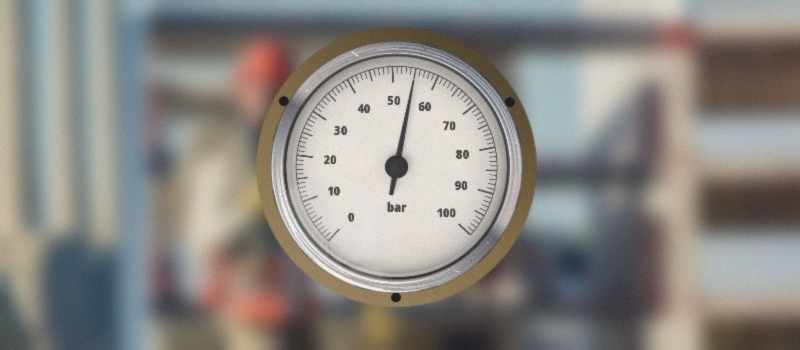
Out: 55 bar
